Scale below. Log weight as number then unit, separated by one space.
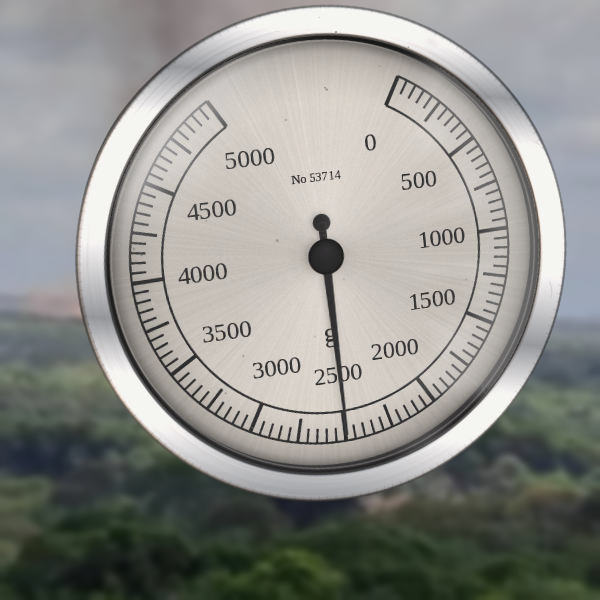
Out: 2500 g
